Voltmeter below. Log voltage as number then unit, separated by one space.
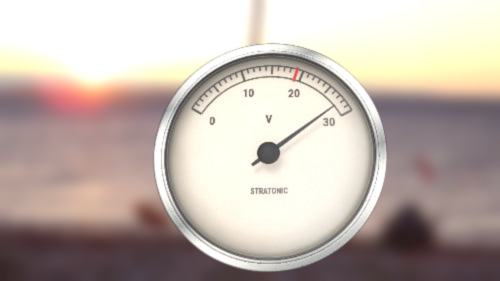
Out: 28 V
